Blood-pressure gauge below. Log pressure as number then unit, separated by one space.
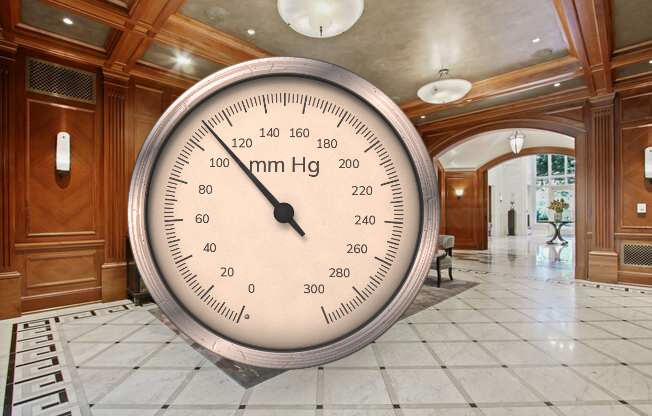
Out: 110 mmHg
